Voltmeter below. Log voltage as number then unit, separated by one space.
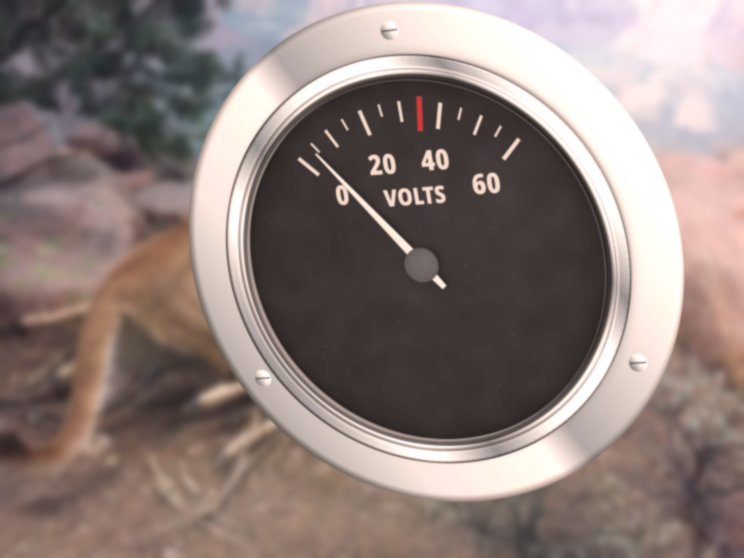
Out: 5 V
